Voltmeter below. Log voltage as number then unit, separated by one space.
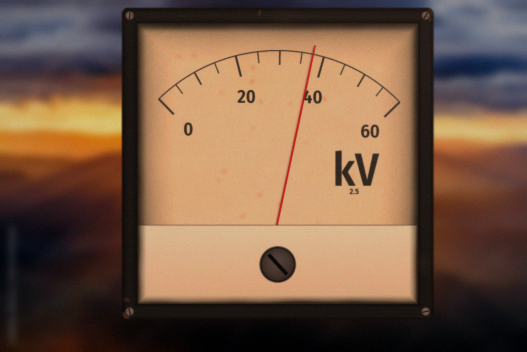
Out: 37.5 kV
